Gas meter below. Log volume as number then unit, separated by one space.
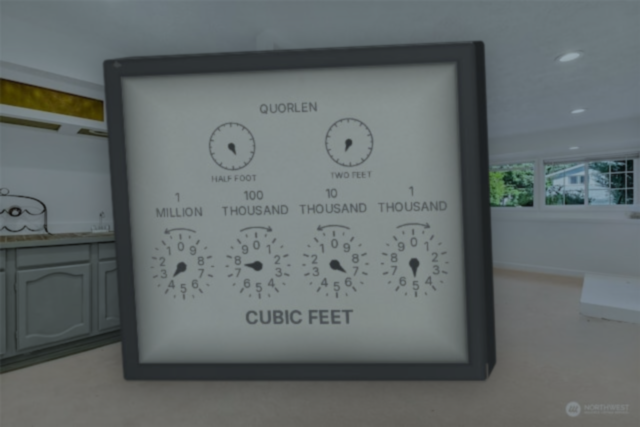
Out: 376500 ft³
